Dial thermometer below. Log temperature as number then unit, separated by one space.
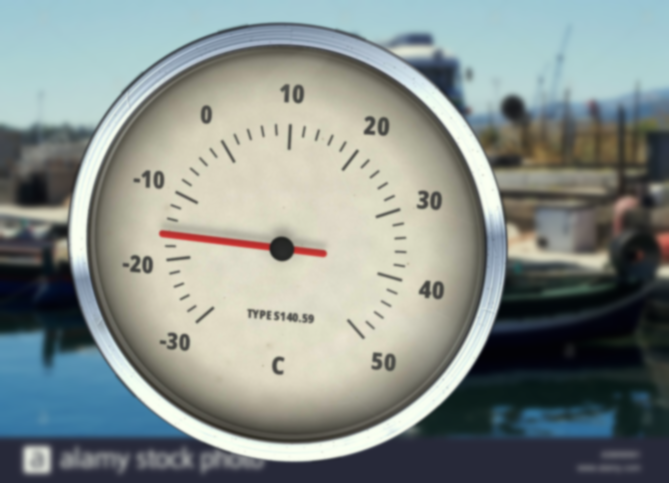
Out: -16 °C
